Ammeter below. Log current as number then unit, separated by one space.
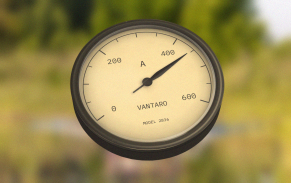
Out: 450 A
